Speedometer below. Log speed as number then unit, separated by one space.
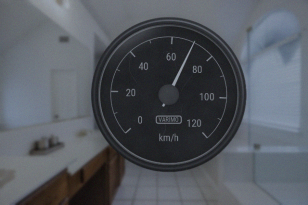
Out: 70 km/h
